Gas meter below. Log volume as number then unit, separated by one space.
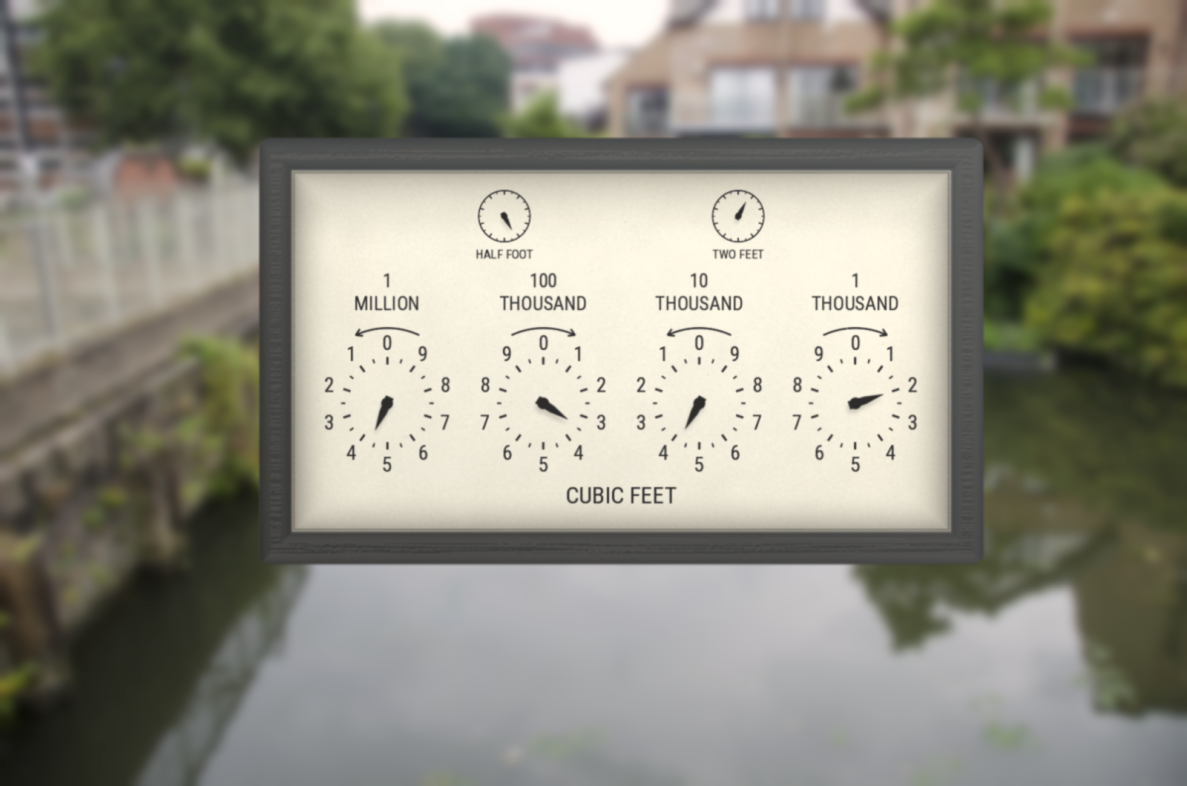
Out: 434200 ft³
